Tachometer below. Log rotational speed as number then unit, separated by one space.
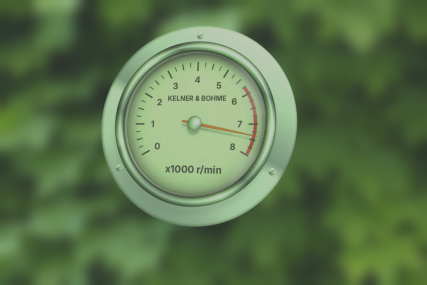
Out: 7375 rpm
